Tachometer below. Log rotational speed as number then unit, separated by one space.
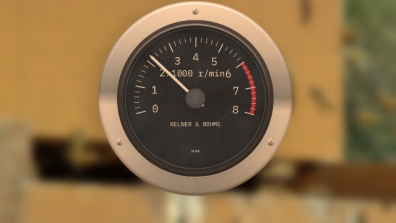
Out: 2200 rpm
